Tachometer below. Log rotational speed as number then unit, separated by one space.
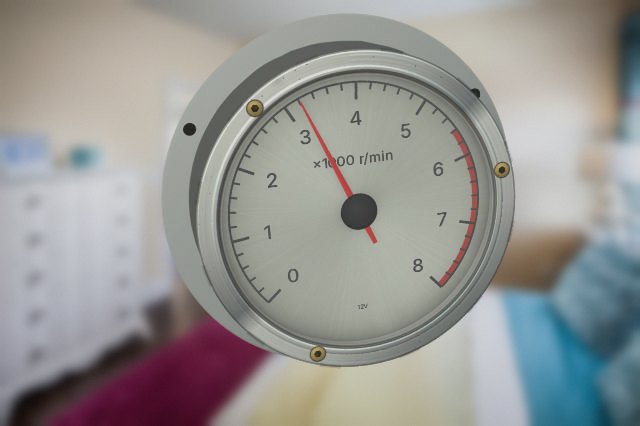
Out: 3200 rpm
